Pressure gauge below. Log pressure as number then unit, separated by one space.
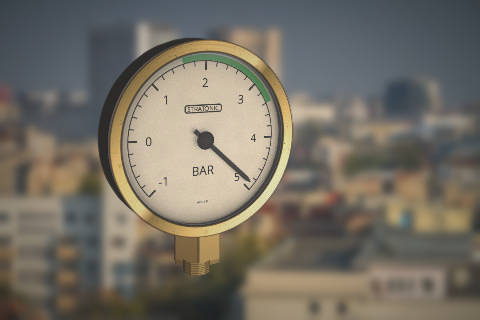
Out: 4.9 bar
